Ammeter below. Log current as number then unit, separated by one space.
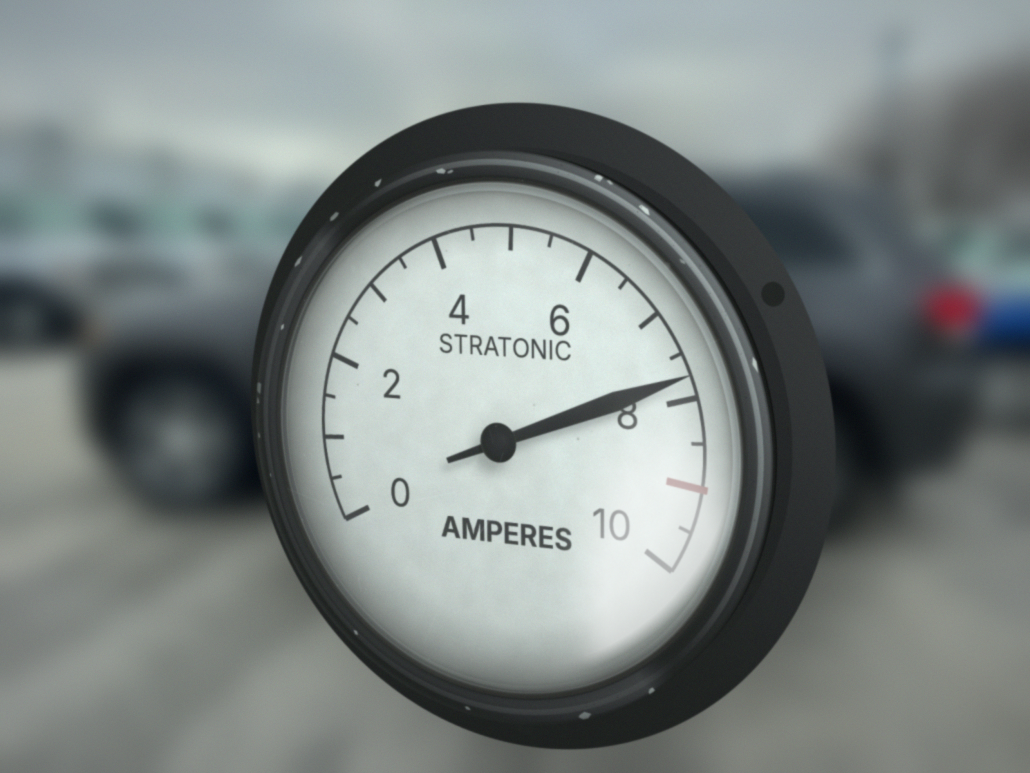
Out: 7.75 A
